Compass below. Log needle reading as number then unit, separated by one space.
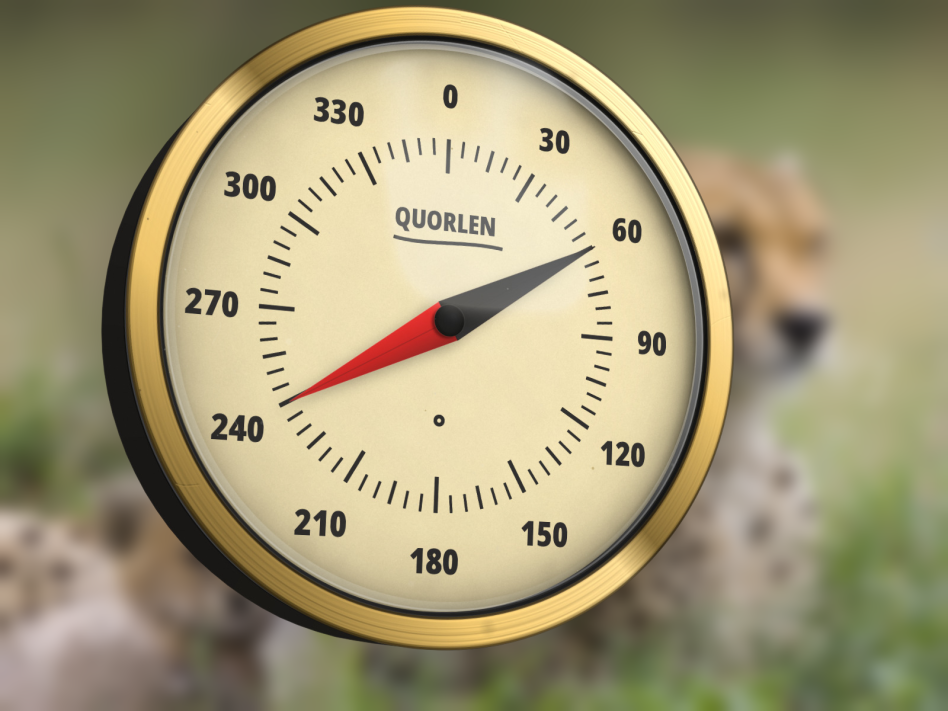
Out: 240 °
